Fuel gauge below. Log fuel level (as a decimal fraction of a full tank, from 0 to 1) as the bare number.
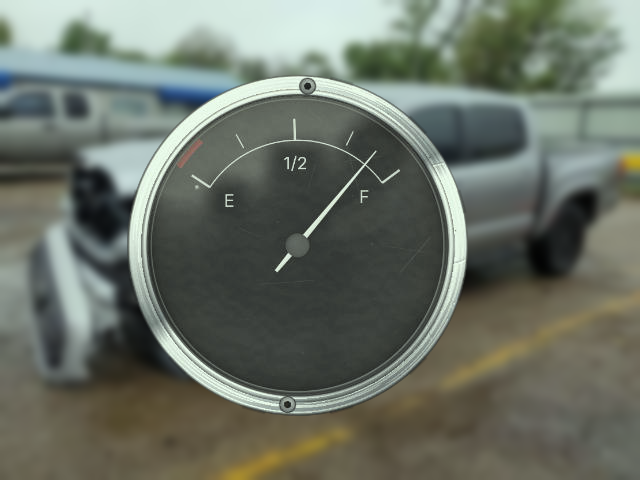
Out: 0.875
